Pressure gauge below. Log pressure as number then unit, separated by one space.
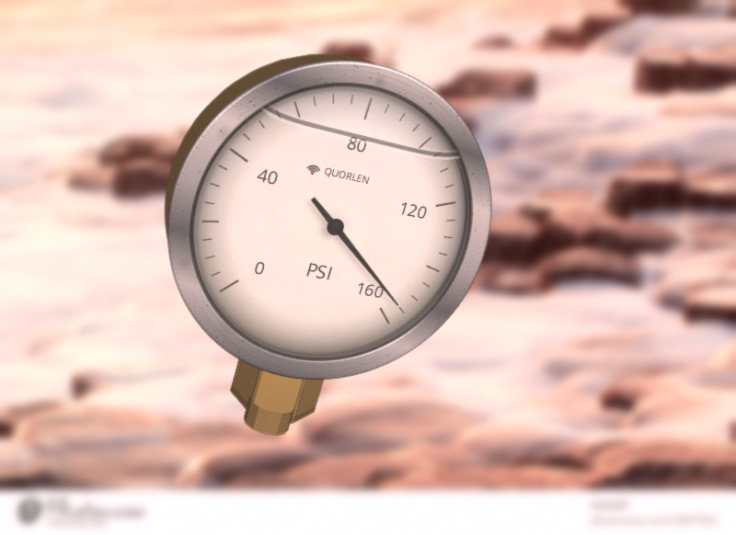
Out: 155 psi
